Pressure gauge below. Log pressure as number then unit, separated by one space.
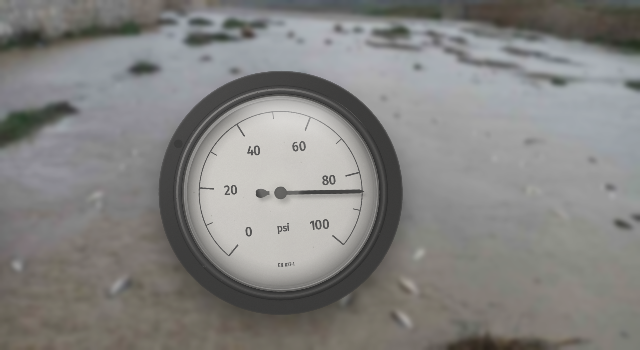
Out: 85 psi
